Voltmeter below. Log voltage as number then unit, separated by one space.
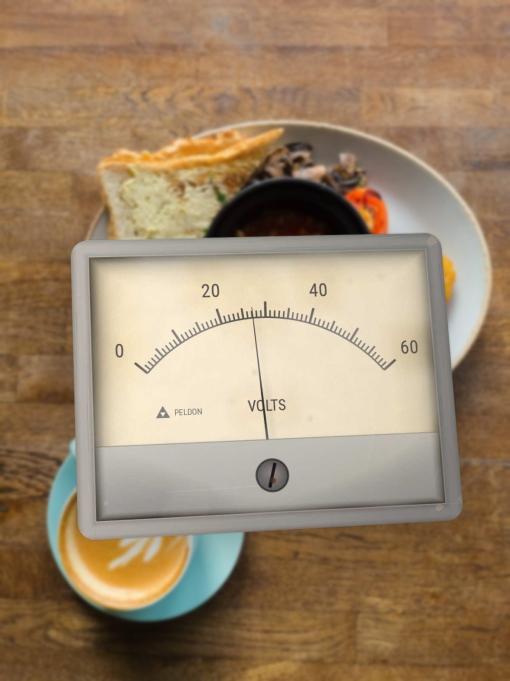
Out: 27 V
